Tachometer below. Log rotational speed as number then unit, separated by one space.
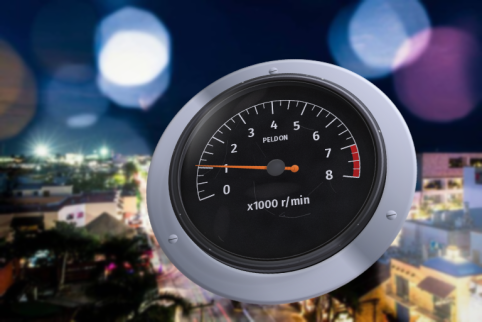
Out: 1000 rpm
